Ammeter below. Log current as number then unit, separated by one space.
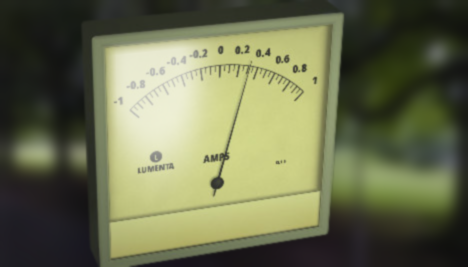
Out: 0.3 A
